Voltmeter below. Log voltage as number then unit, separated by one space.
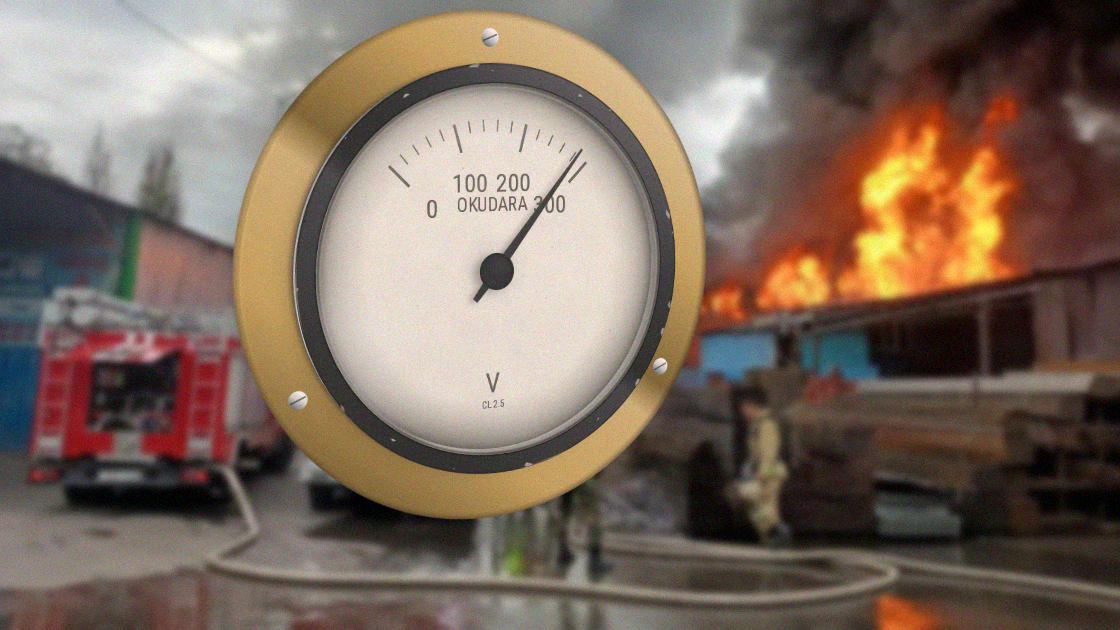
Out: 280 V
